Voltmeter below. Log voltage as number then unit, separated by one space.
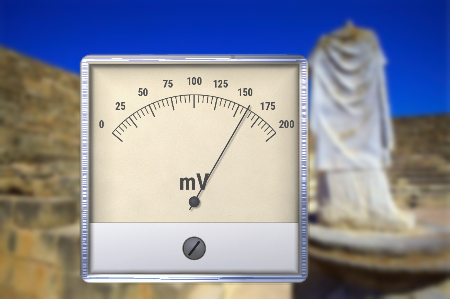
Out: 160 mV
